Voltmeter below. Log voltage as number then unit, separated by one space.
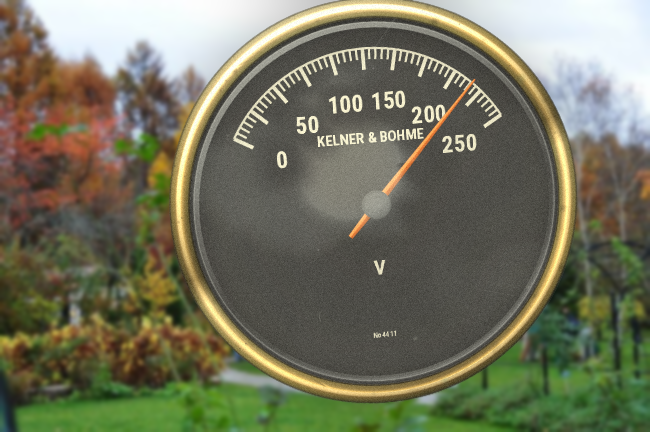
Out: 215 V
